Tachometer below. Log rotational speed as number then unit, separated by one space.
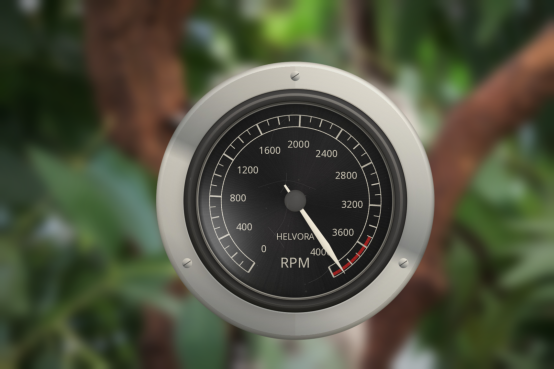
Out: 3900 rpm
